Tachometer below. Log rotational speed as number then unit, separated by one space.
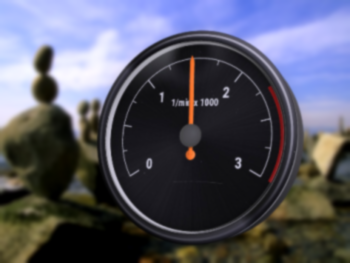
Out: 1500 rpm
